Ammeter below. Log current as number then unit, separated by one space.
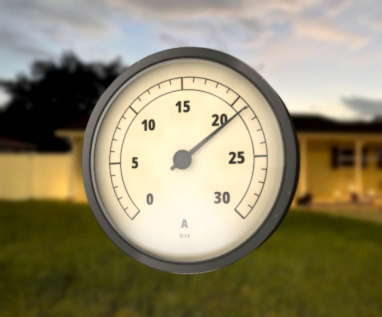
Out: 21 A
